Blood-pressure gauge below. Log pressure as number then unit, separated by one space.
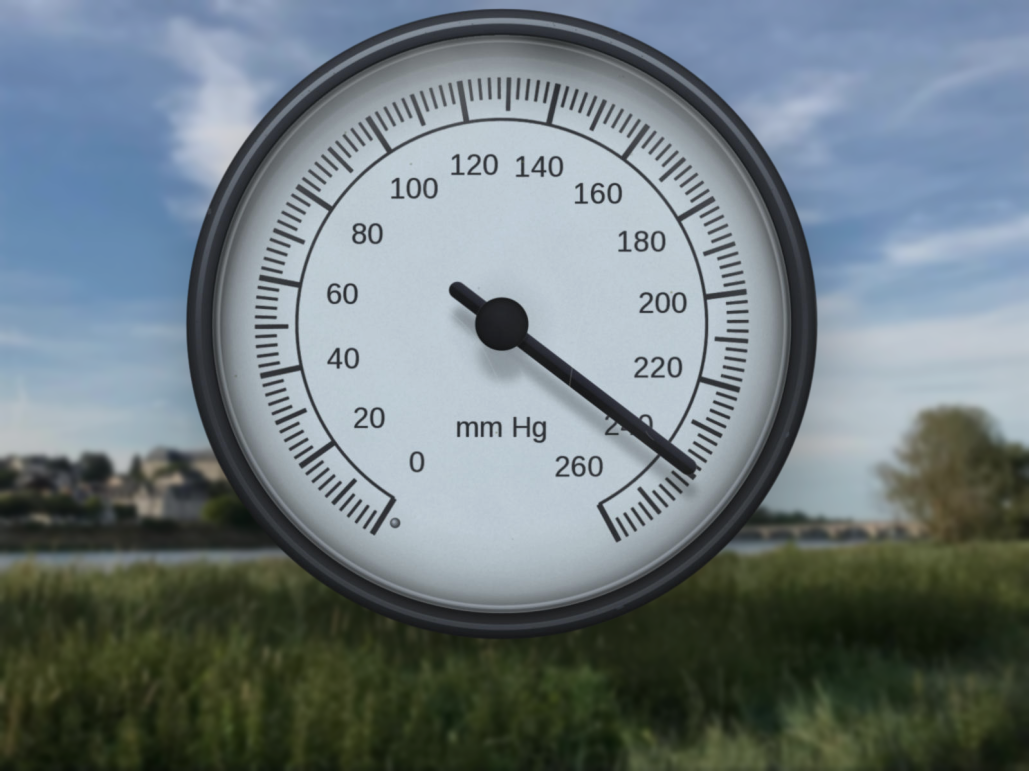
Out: 239 mmHg
